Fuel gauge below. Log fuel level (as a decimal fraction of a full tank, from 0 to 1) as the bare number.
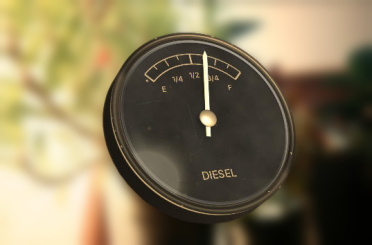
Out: 0.625
